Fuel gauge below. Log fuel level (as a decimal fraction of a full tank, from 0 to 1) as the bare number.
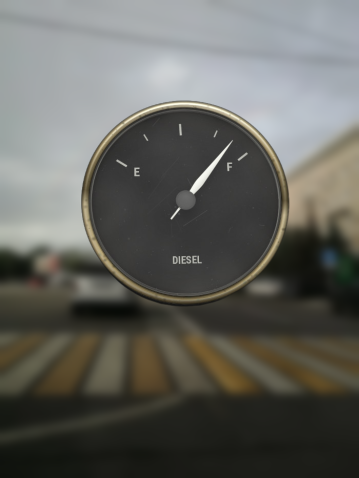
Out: 0.875
